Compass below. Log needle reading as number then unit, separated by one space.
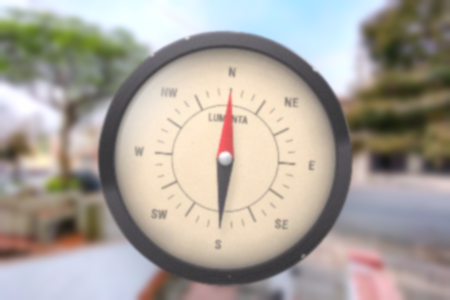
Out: 0 °
